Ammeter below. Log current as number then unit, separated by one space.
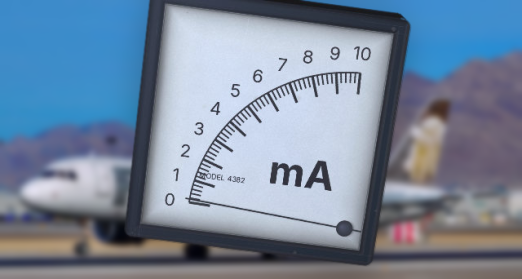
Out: 0.2 mA
